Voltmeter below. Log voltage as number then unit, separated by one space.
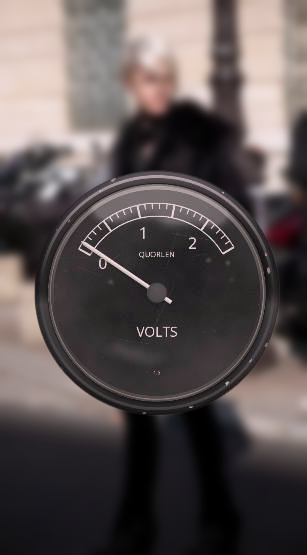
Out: 0.1 V
